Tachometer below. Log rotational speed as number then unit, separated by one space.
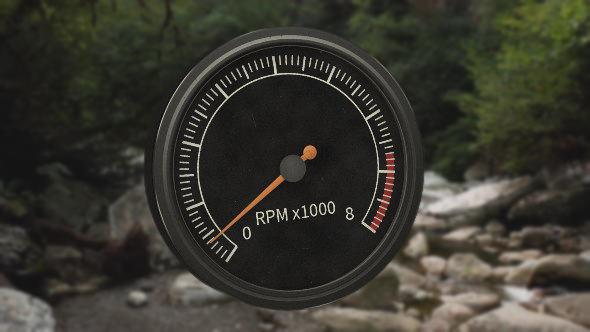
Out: 400 rpm
